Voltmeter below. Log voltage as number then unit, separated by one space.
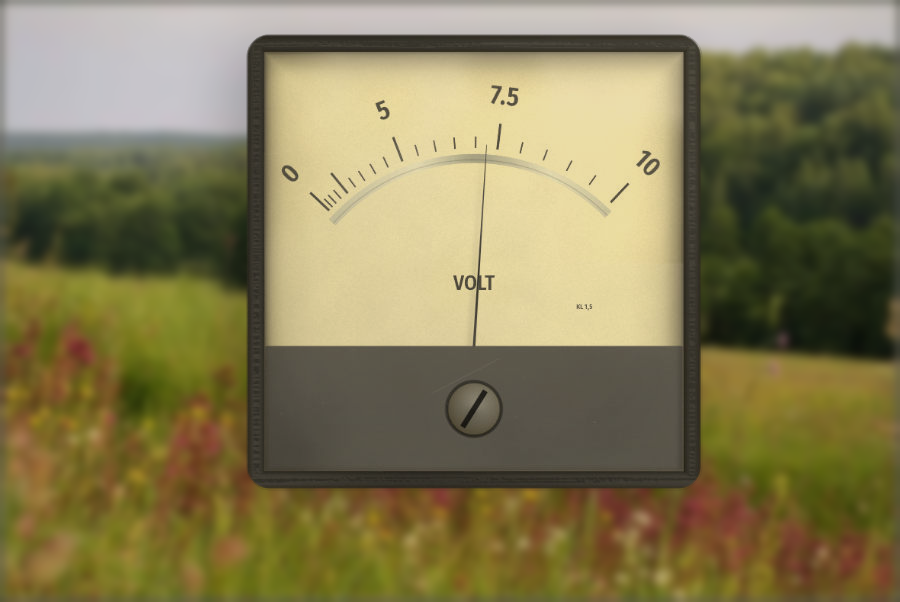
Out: 7.25 V
